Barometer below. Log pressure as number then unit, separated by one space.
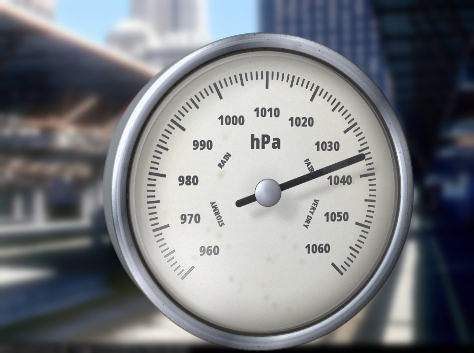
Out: 1036 hPa
